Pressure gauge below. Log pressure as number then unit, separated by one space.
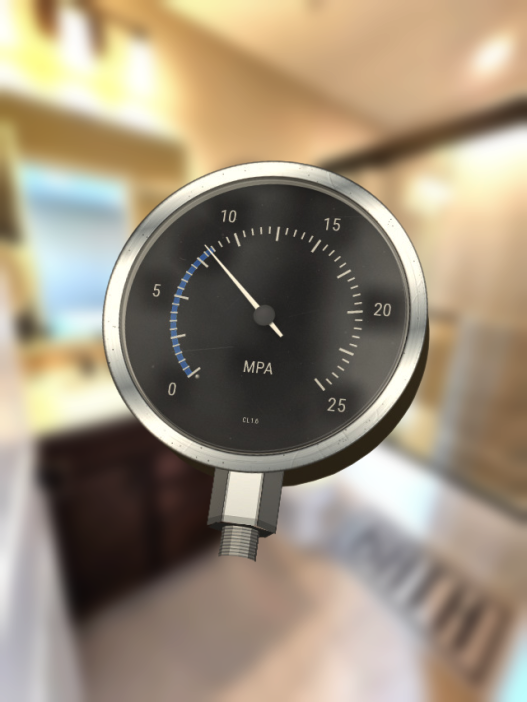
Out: 8.25 MPa
